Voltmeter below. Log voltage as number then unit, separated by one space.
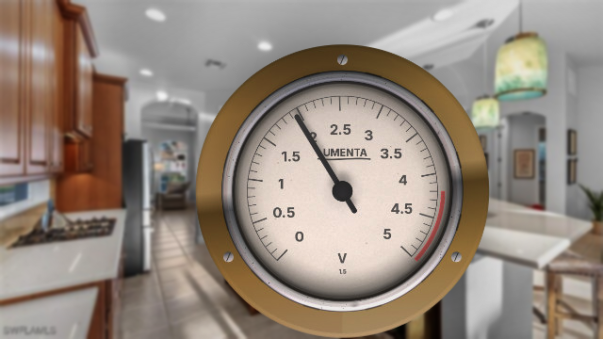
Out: 1.95 V
